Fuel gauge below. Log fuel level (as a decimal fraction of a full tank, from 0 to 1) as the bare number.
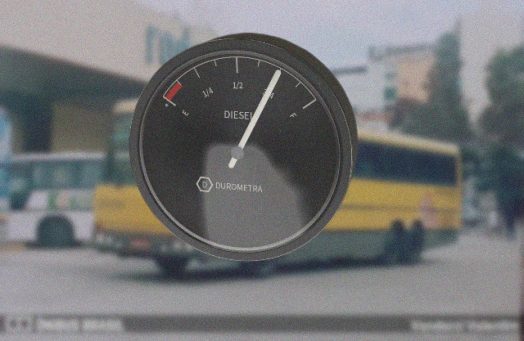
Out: 0.75
